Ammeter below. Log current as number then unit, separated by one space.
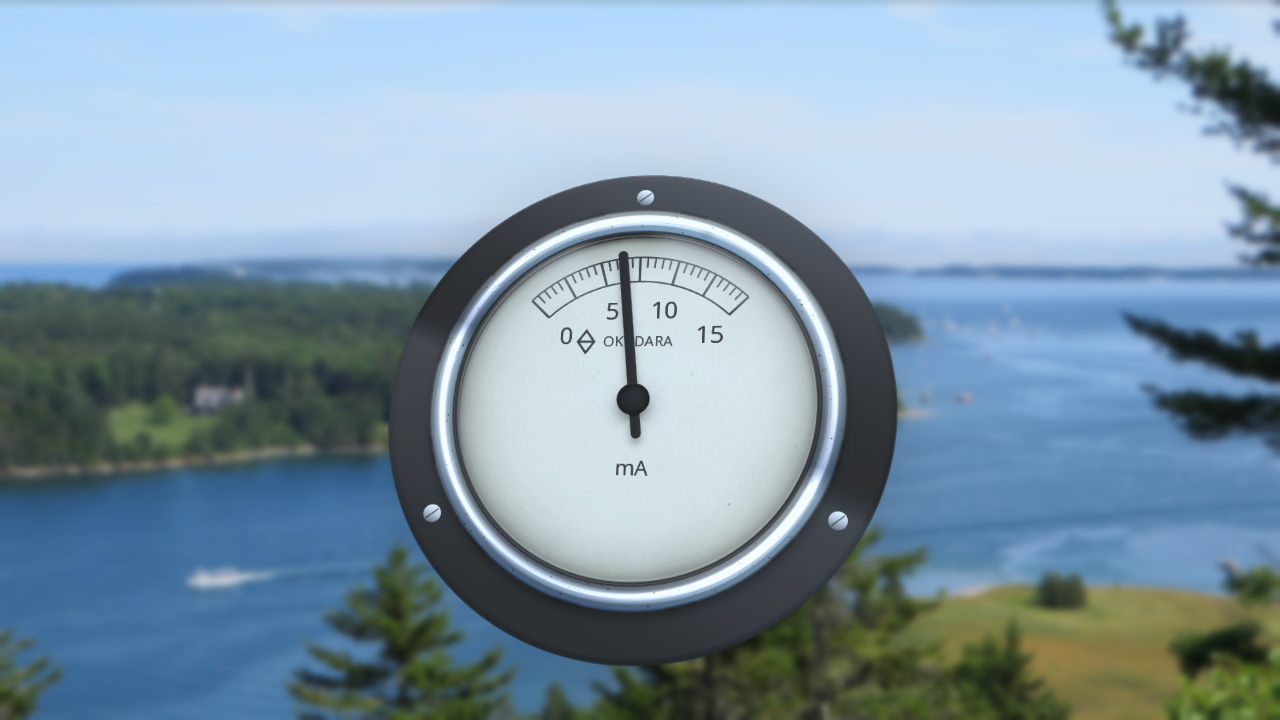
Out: 6.5 mA
